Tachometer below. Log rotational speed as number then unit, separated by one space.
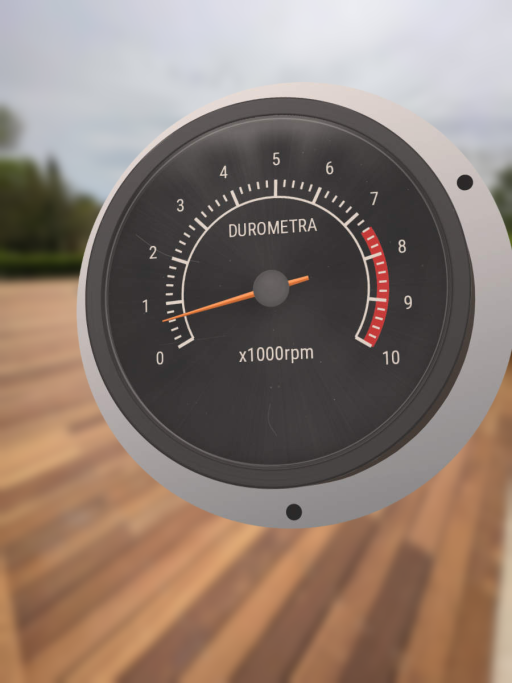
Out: 600 rpm
